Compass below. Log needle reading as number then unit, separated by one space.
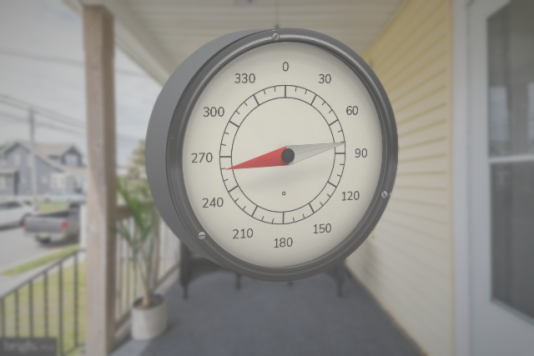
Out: 260 °
